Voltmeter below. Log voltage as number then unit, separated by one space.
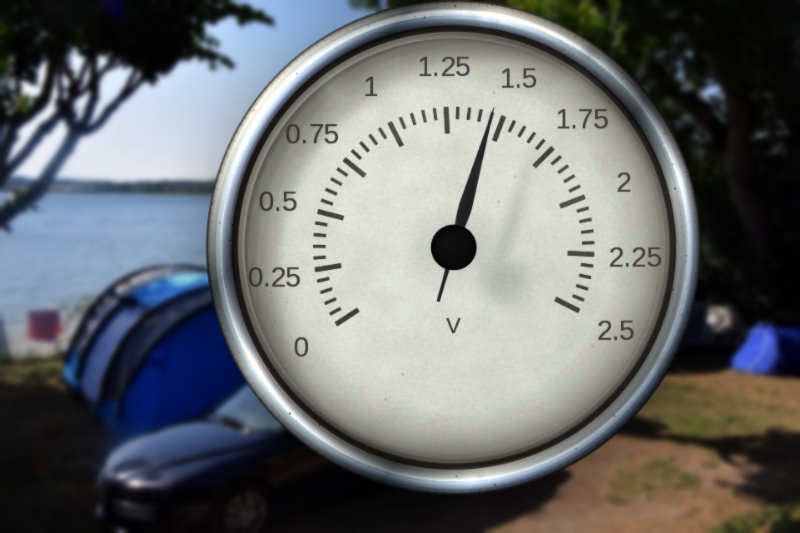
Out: 1.45 V
